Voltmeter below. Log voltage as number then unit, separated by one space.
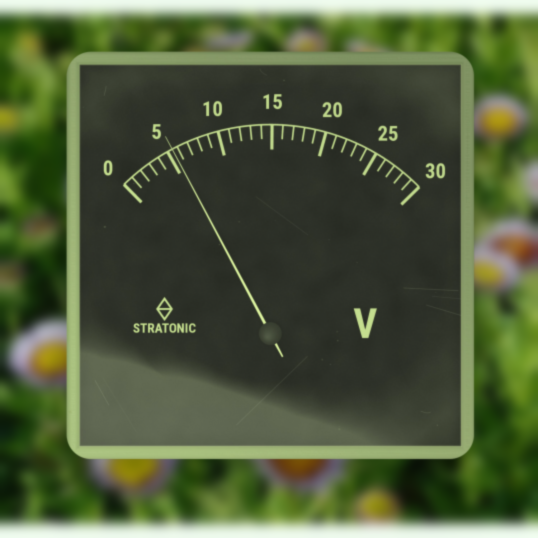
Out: 5.5 V
